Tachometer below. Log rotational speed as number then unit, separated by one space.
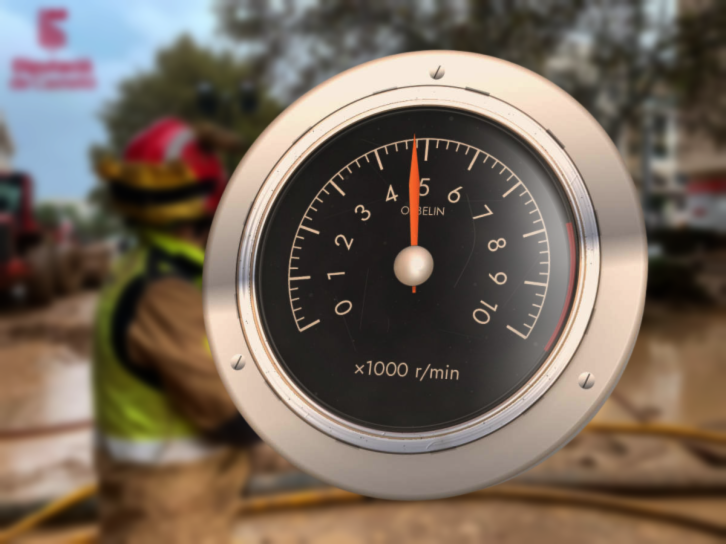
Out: 4800 rpm
